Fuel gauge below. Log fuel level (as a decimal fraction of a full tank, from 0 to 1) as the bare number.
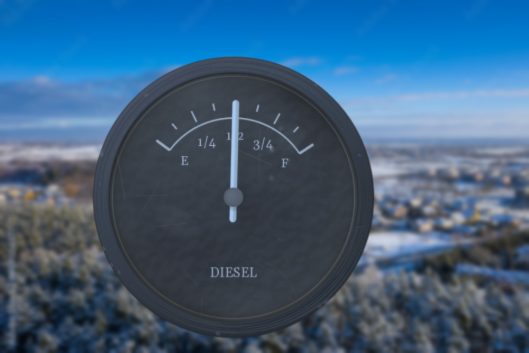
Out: 0.5
